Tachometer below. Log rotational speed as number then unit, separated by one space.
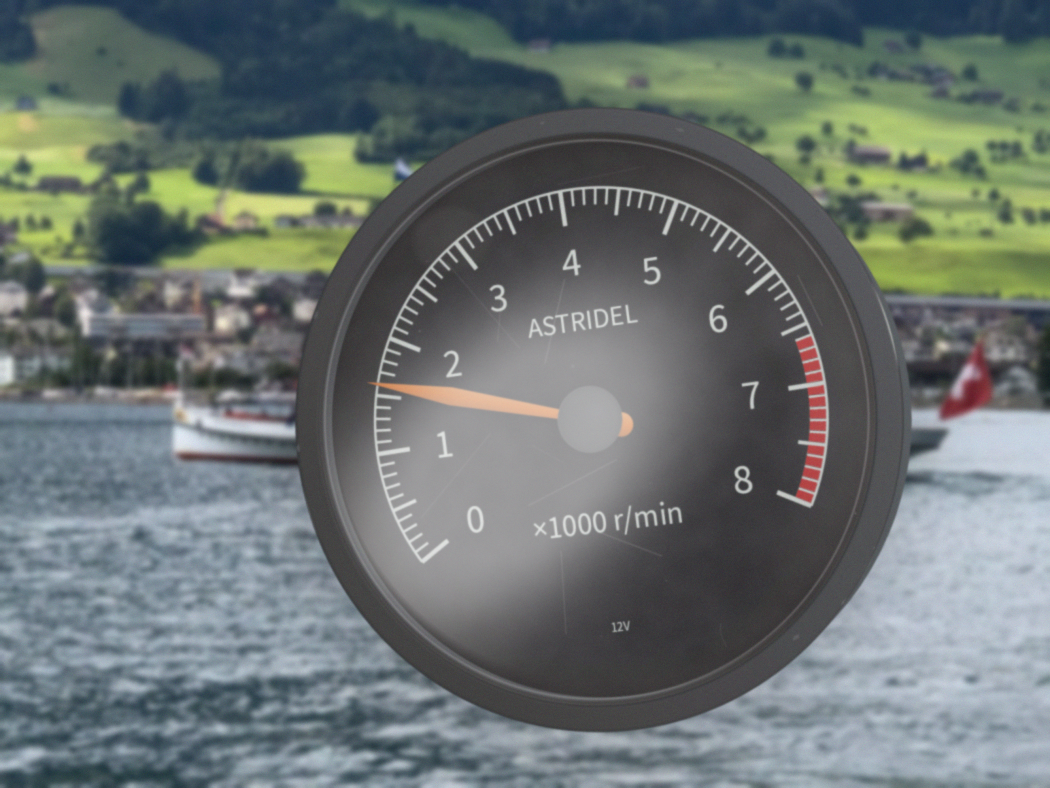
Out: 1600 rpm
